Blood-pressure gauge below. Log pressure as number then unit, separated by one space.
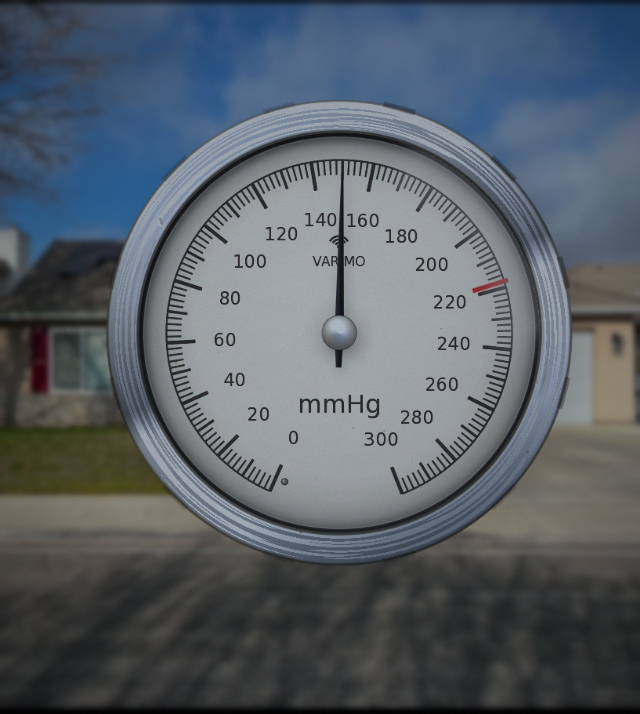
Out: 150 mmHg
